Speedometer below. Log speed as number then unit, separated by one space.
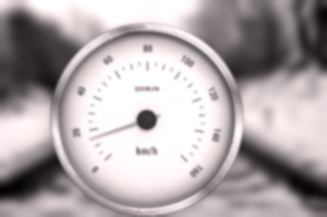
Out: 15 km/h
